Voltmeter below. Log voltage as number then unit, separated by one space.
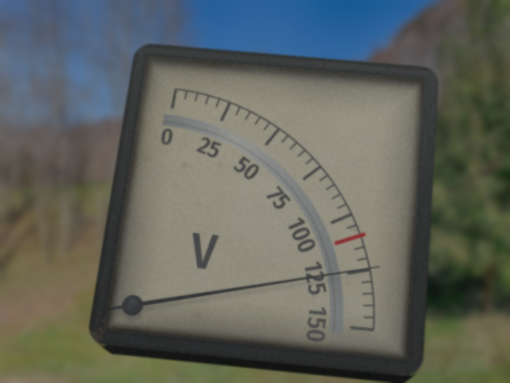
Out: 125 V
